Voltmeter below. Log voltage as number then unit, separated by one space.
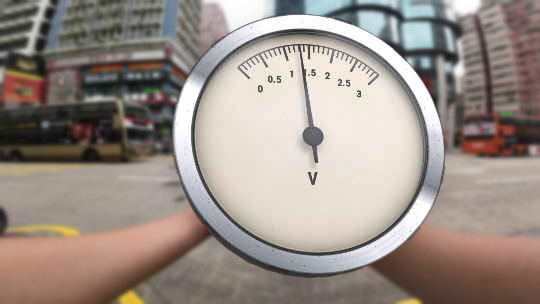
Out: 1.3 V
